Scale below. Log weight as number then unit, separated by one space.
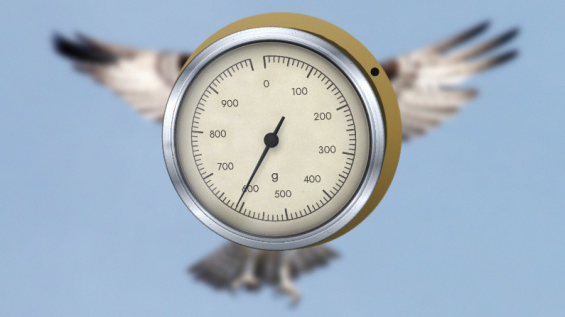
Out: 610 g
